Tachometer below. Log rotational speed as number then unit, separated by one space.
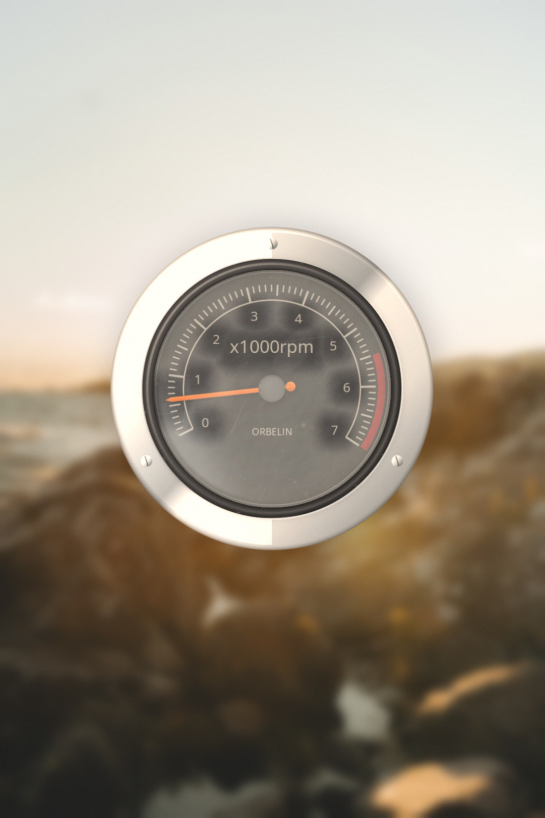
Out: 600 rpm
